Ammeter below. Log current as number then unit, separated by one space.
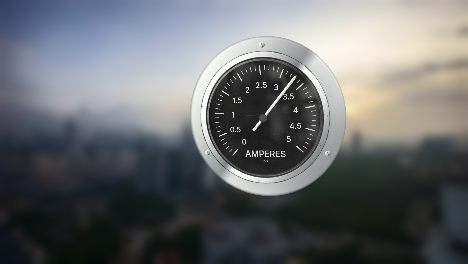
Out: 3.3 A
